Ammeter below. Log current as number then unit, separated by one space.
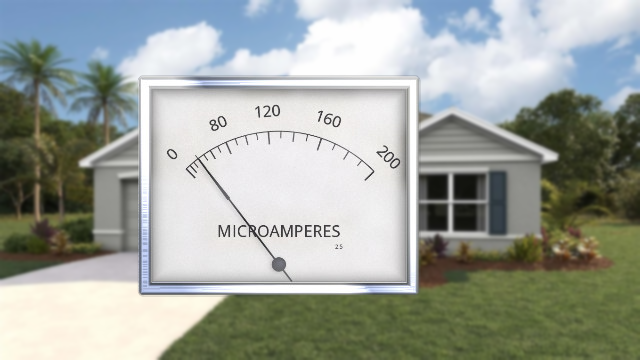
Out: 40 µA
